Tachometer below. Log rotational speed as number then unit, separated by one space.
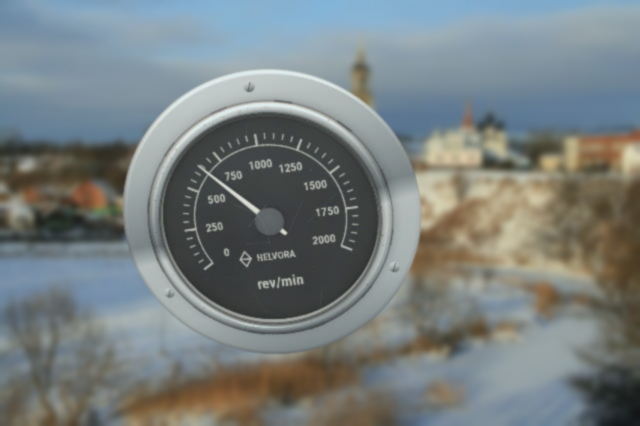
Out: 650 rpm
